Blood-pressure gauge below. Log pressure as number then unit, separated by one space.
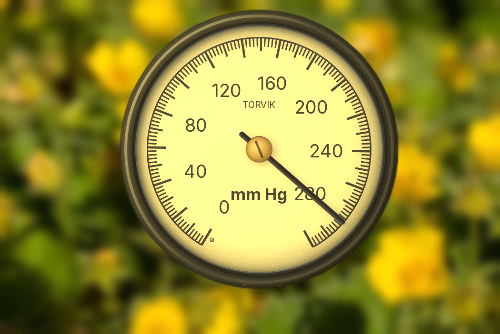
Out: 280 mmHg
